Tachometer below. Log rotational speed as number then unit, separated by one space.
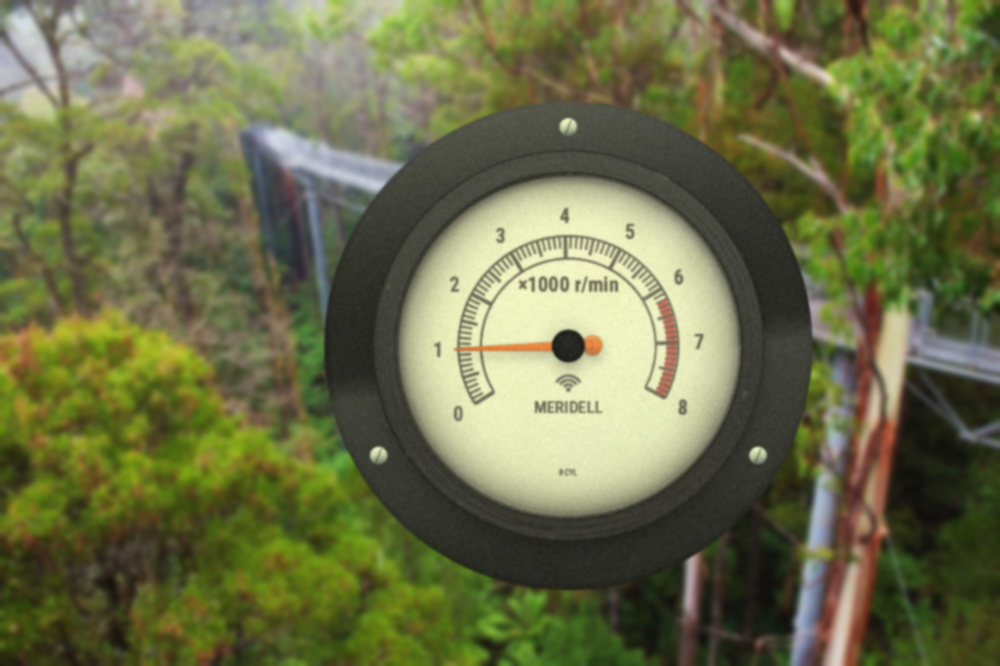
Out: 1000 rpm
